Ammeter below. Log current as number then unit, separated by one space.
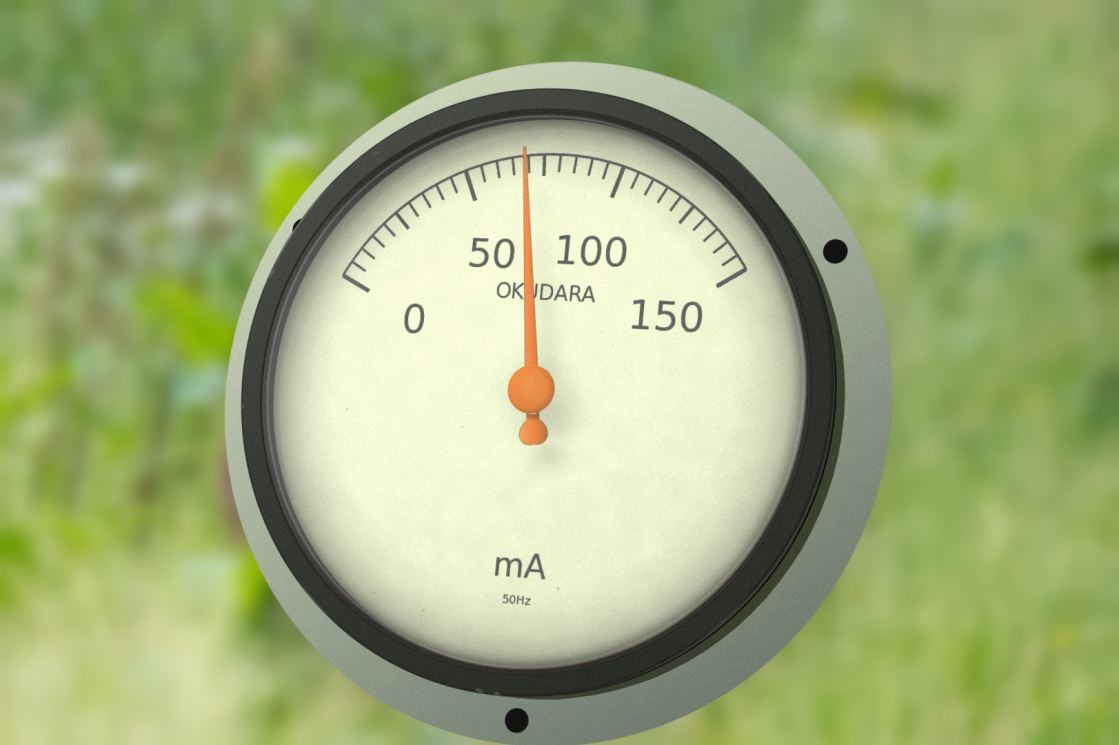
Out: 70 mA
